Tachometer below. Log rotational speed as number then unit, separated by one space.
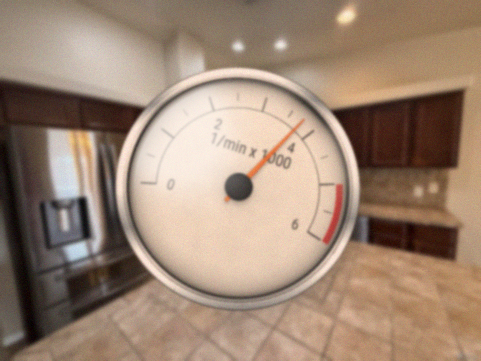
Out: 3750 rpm
